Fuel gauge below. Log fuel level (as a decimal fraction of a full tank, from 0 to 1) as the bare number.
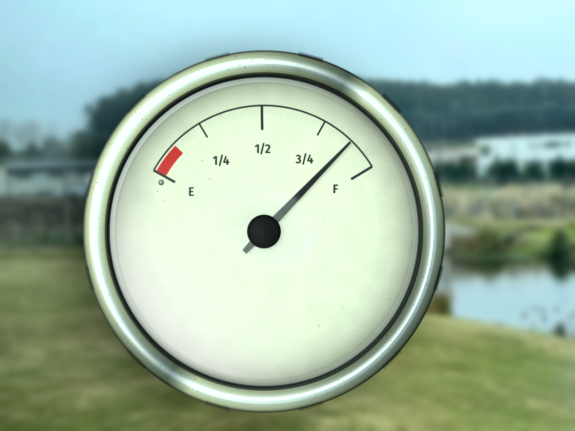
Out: 0.875
